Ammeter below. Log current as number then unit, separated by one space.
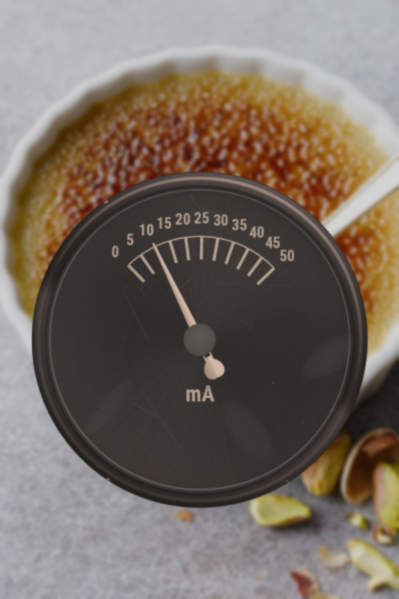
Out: 10 mA
